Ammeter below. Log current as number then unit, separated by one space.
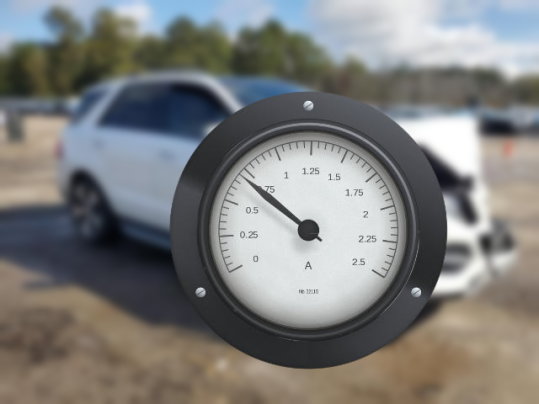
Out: 0.7 A
